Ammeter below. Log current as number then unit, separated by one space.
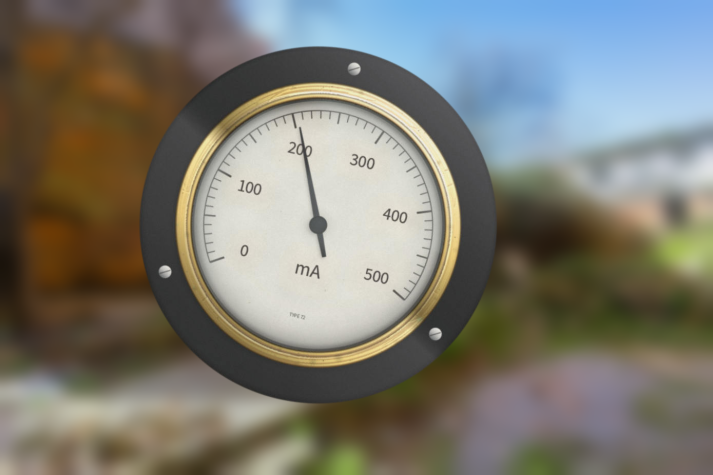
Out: 205 mA
